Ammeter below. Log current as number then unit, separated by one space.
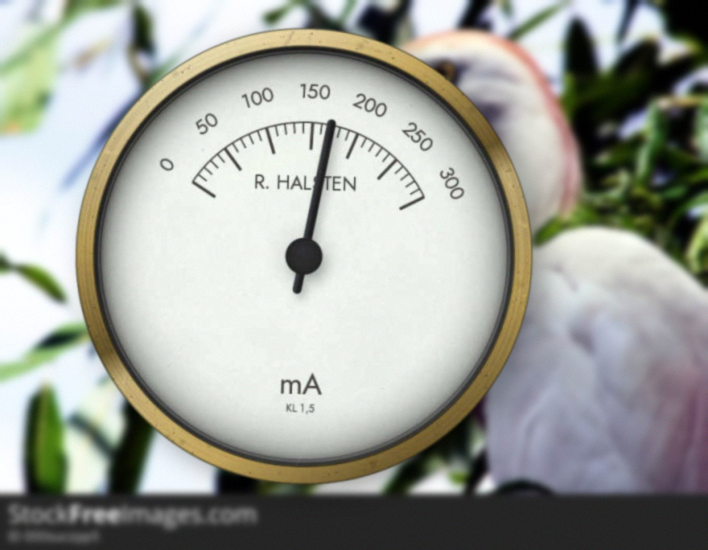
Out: 170 mA
